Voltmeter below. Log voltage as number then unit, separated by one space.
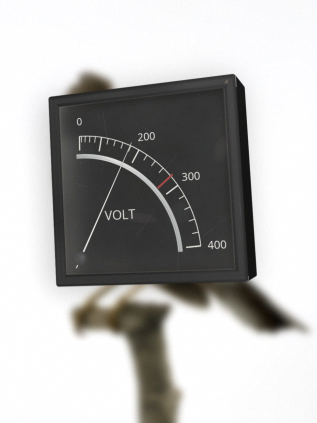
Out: 180 V
